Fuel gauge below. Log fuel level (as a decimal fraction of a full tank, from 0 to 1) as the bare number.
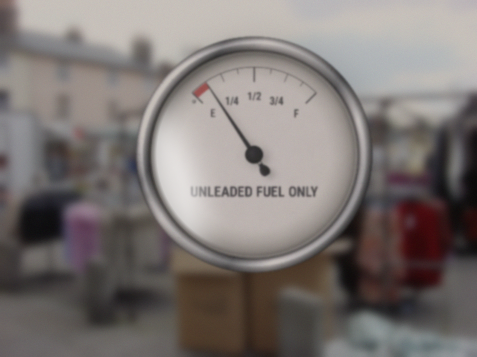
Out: 0.125
